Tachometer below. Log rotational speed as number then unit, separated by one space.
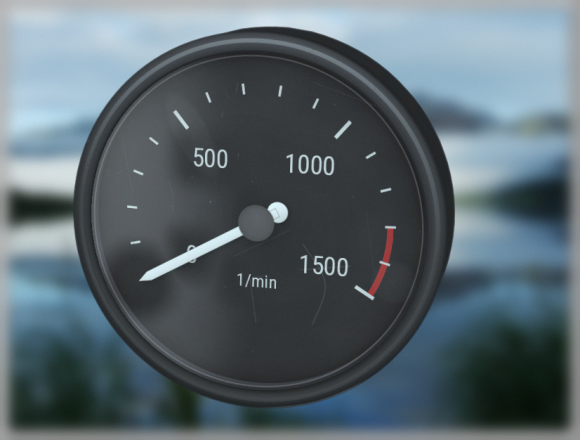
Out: 0 rpm
